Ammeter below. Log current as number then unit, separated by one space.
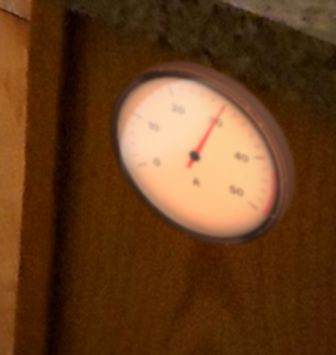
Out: 30 A
